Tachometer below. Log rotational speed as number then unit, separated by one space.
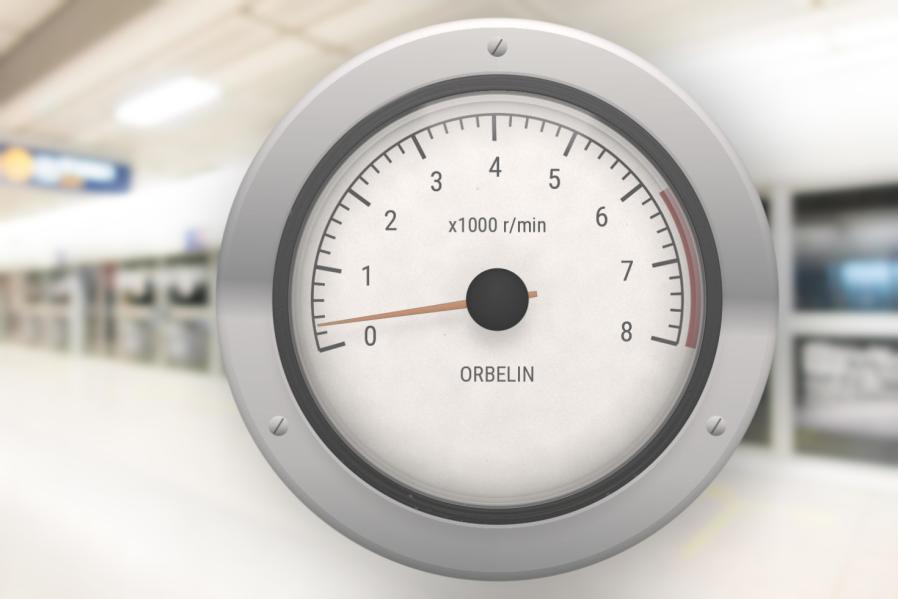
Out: 300 rpm
